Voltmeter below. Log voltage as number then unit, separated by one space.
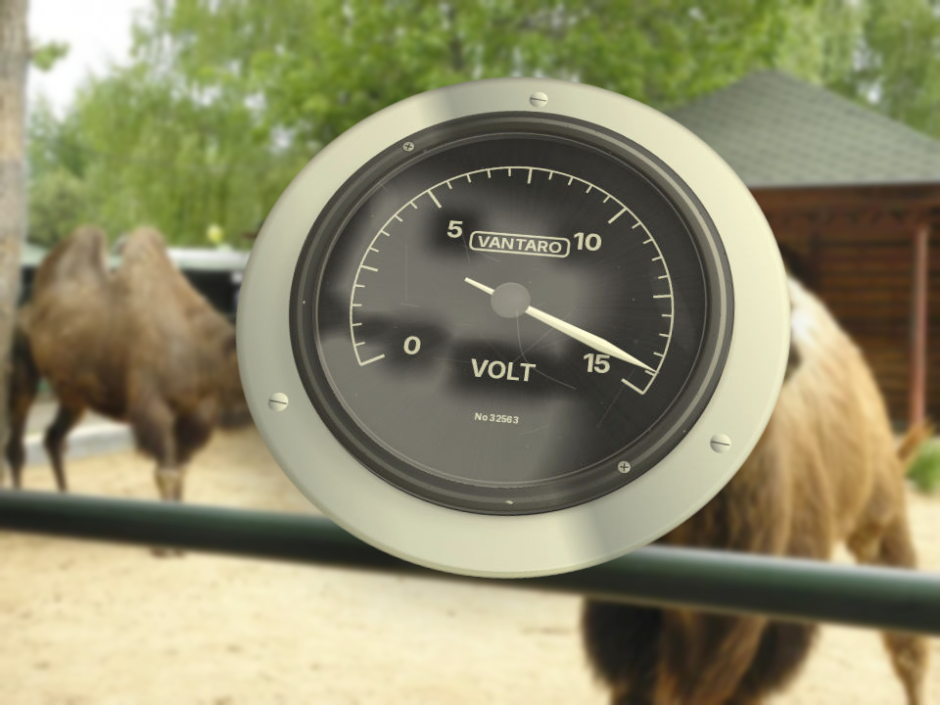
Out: 14.5 V
